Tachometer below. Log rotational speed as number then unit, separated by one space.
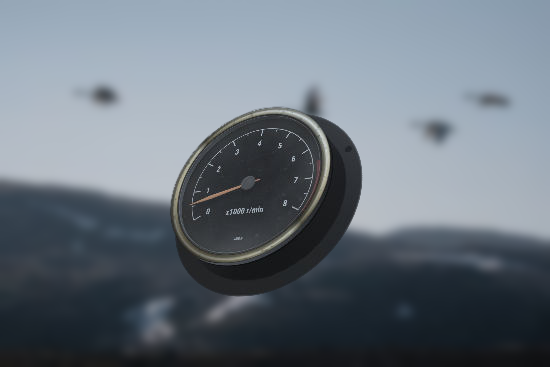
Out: 500 rpm
